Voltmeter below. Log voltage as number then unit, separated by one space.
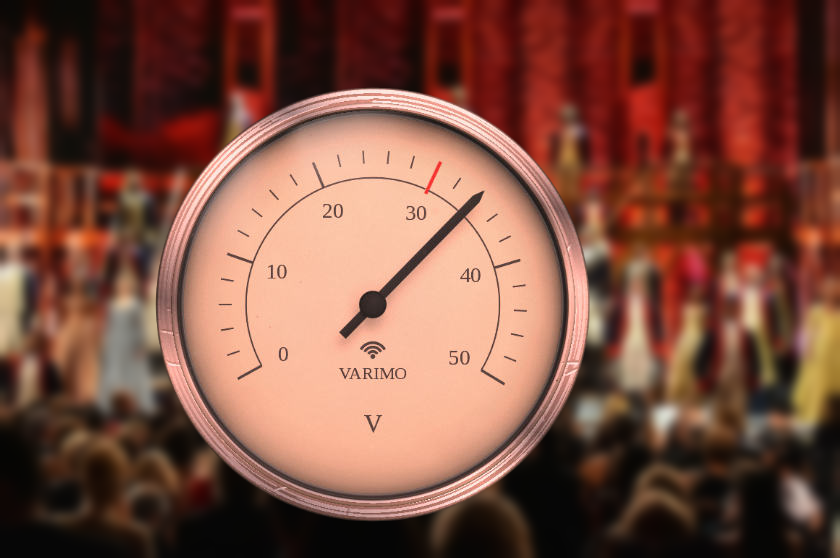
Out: 34 V
